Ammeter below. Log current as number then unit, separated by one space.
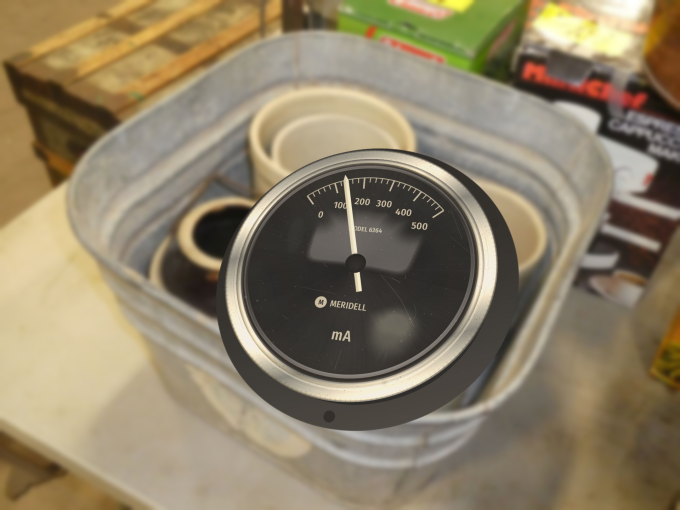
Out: 140 mA
